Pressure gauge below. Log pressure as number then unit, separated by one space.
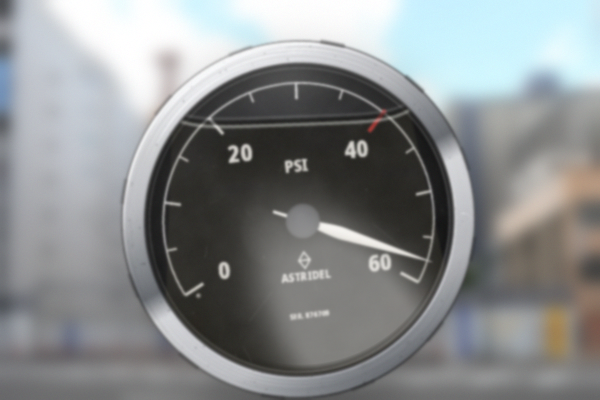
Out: 57.5 psi
